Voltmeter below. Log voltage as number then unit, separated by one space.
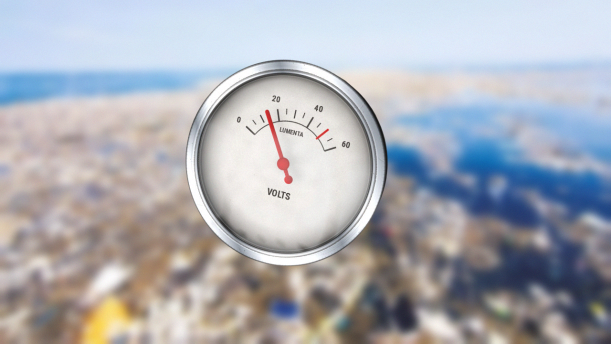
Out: 15 V
